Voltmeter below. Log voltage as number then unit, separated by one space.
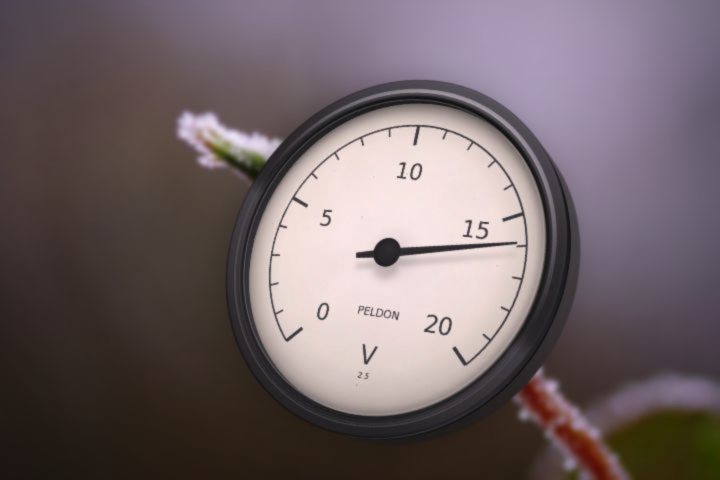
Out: 16 V
